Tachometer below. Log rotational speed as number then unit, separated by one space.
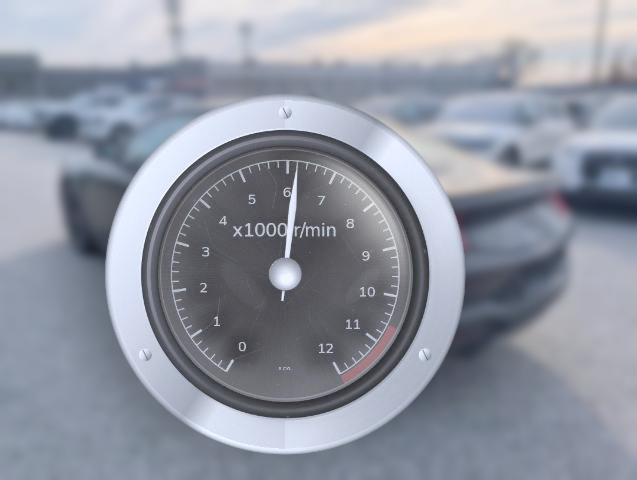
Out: 6200 rpm
